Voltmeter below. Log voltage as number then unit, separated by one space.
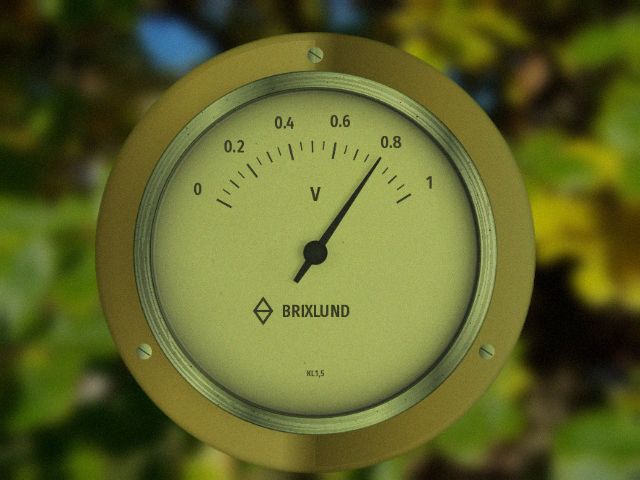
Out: 0.8 V
